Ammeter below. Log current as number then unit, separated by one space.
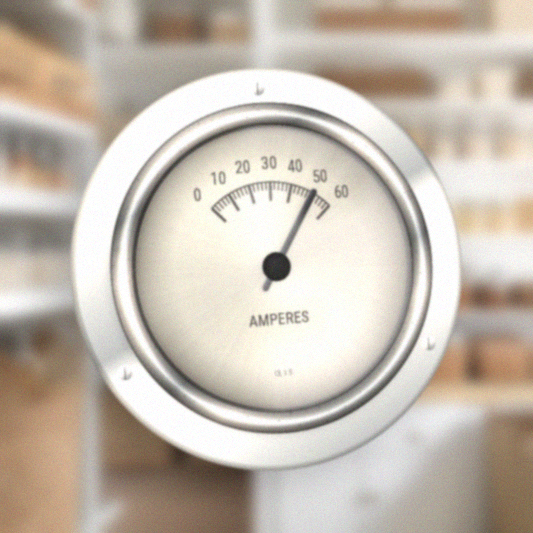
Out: 50 A
